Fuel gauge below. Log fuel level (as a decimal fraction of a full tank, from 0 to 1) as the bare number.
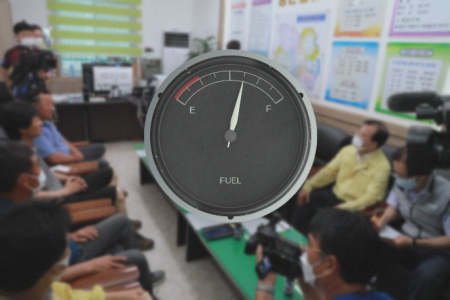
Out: 0.625
